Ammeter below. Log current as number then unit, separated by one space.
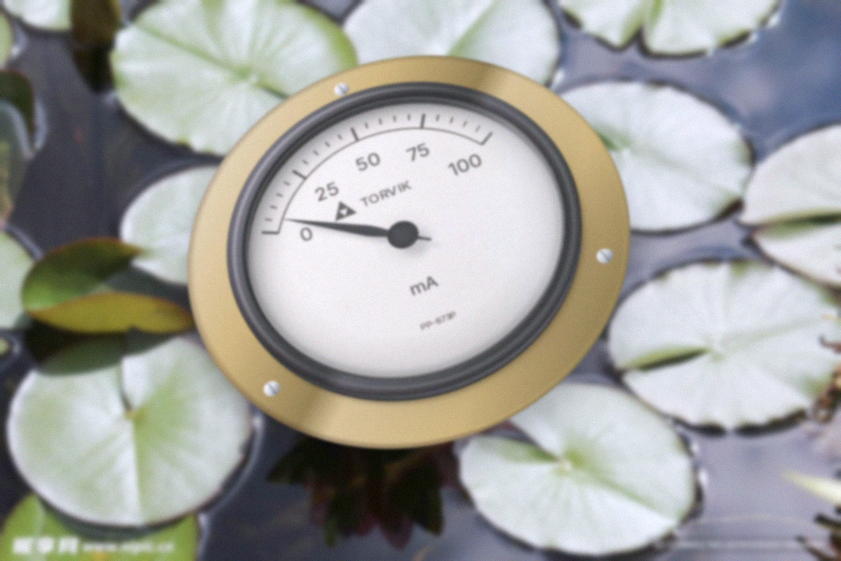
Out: 5 mA
